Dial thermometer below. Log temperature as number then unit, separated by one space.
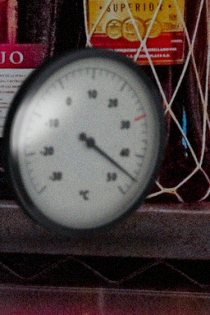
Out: 46 °C
